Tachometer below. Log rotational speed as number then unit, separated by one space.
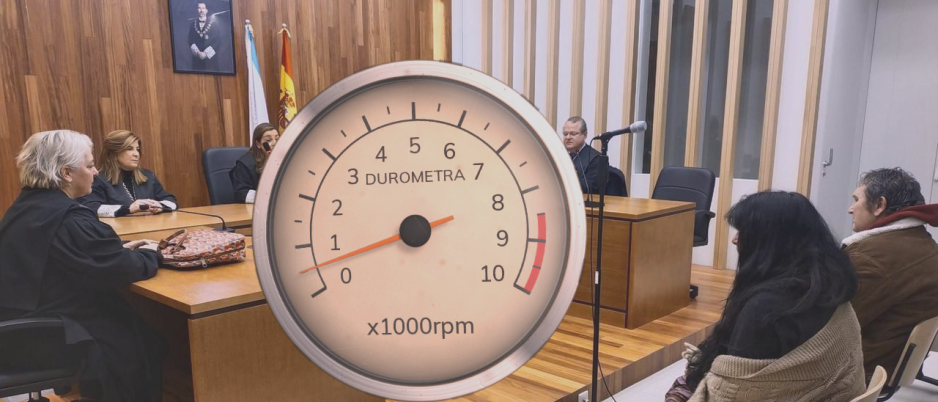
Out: 500 rpm
